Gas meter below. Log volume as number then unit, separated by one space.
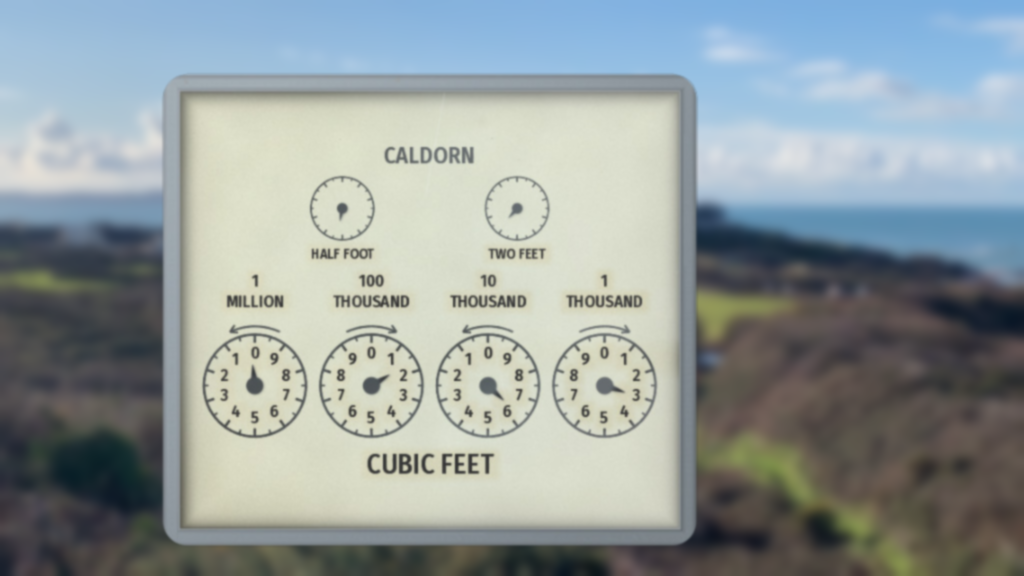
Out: 16300 ft³
